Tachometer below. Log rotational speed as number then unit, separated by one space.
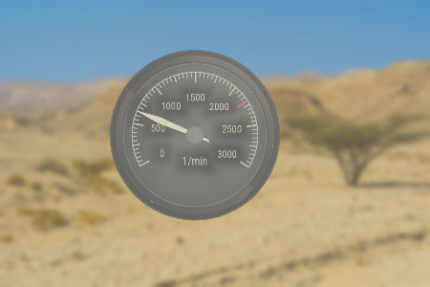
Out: 650 rpm
